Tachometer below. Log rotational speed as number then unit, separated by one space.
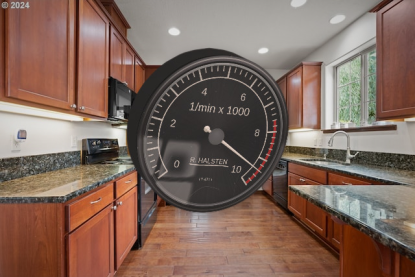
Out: 9400 rpm
